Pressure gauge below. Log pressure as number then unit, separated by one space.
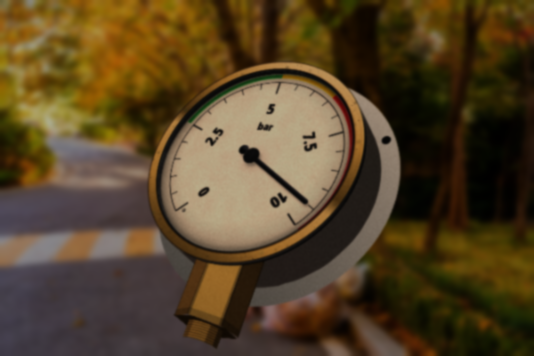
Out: 9.5 bar
